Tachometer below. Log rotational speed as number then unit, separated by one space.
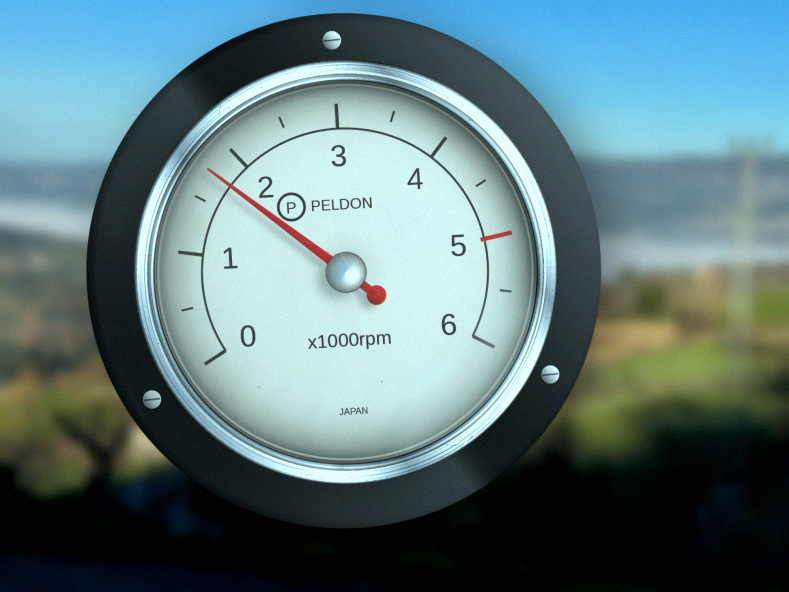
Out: 1750 rpm
